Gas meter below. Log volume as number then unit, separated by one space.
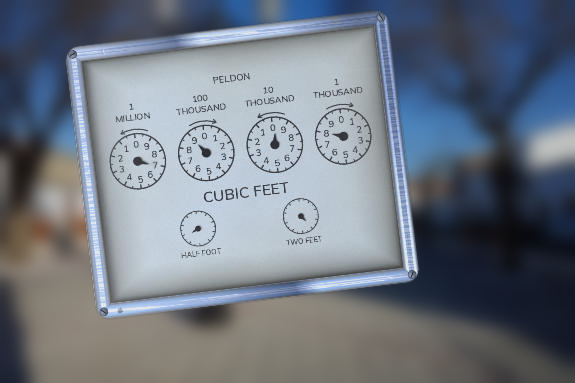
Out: 689800 ft³
